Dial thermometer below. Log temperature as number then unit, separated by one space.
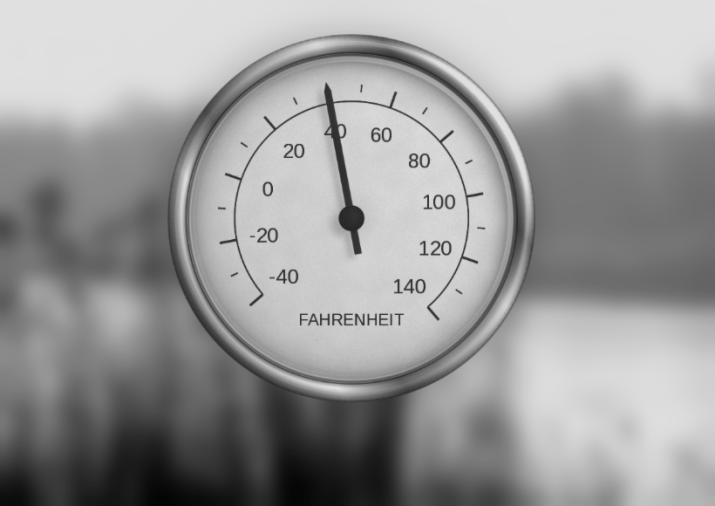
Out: 40 °F
